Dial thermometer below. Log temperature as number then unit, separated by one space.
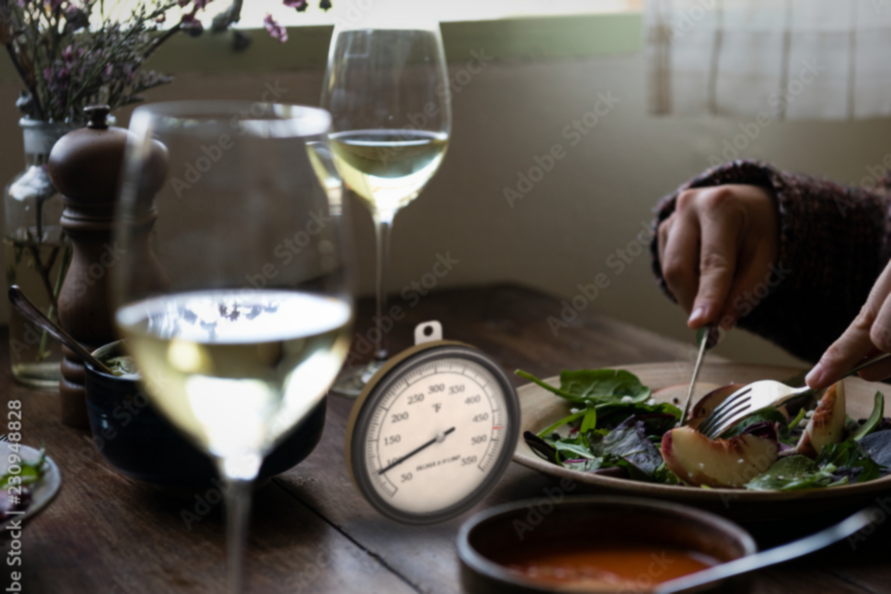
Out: 100 °F
